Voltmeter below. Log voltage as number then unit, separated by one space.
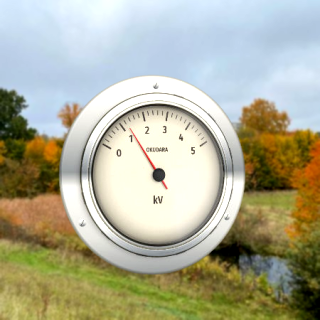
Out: 1.2 kV
